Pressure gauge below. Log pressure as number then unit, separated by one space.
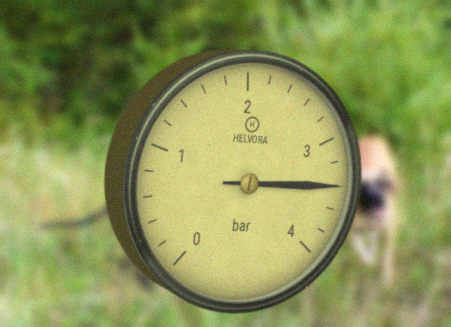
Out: 3.4 bar
